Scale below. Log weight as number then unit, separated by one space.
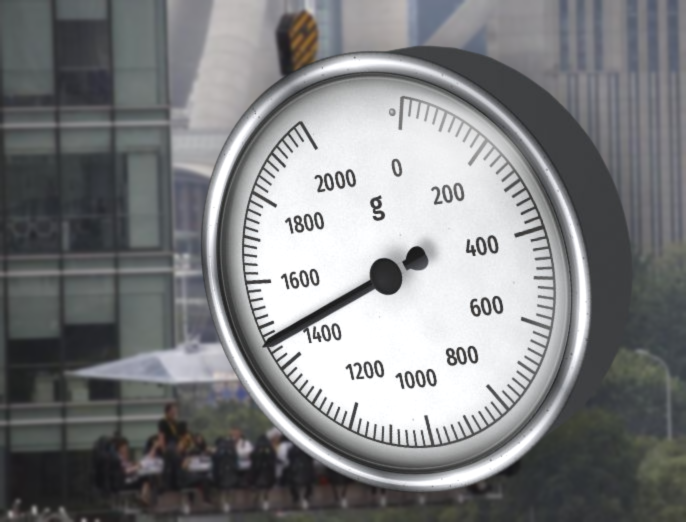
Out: 1460 g
